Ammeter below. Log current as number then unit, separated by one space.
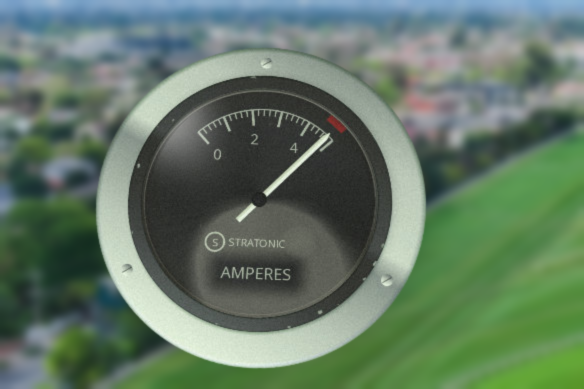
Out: 4.8 A
